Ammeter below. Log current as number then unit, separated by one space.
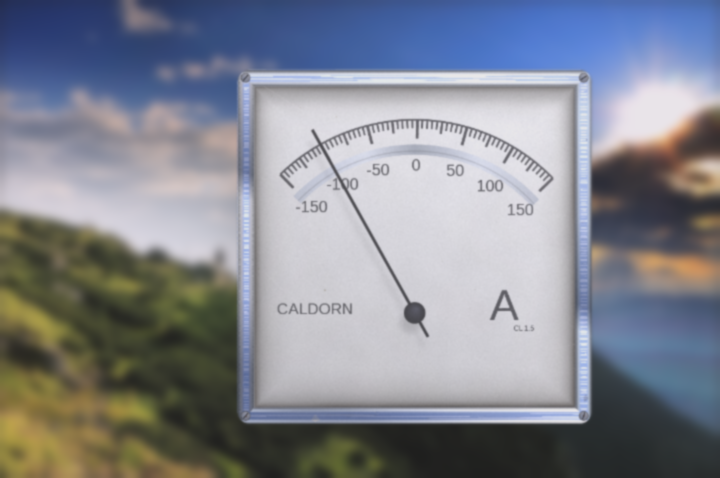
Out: -100 A
